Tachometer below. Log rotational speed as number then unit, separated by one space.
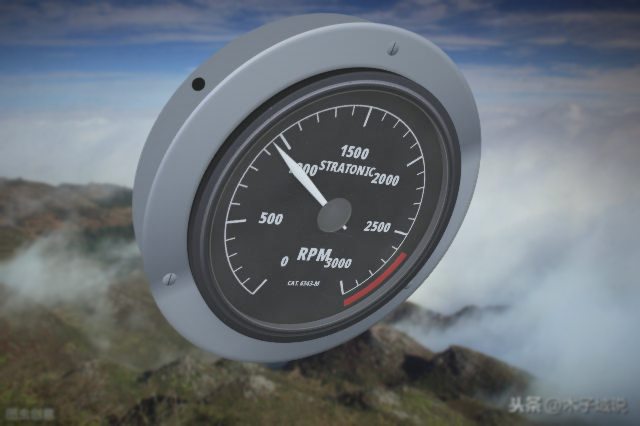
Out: 950 rpm
